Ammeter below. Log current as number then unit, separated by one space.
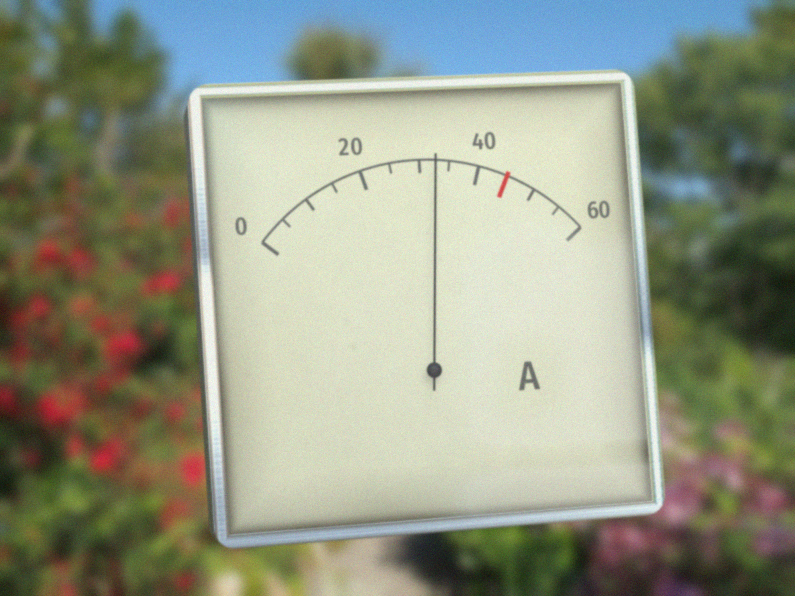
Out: 32.5 A
